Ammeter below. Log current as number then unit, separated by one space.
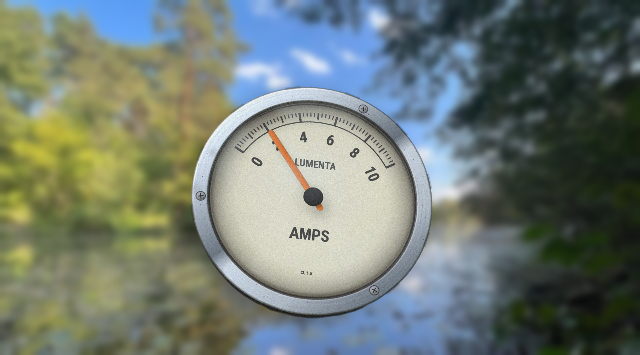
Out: 2 A
